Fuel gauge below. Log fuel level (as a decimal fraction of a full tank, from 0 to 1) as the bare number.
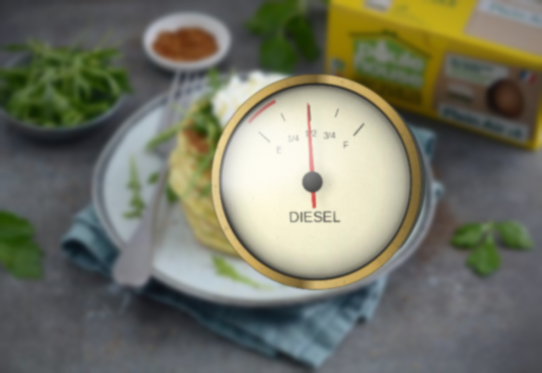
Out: 0.5
